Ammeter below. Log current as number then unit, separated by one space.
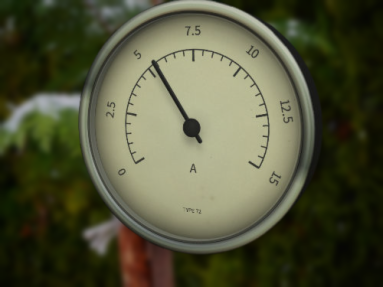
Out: 5.5 A
